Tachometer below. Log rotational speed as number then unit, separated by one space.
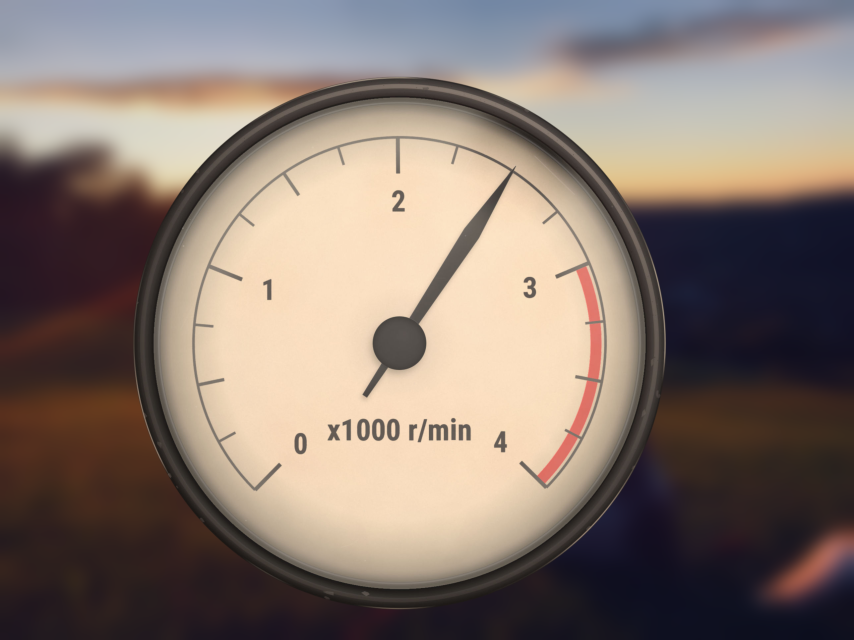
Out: 2500 rpm
